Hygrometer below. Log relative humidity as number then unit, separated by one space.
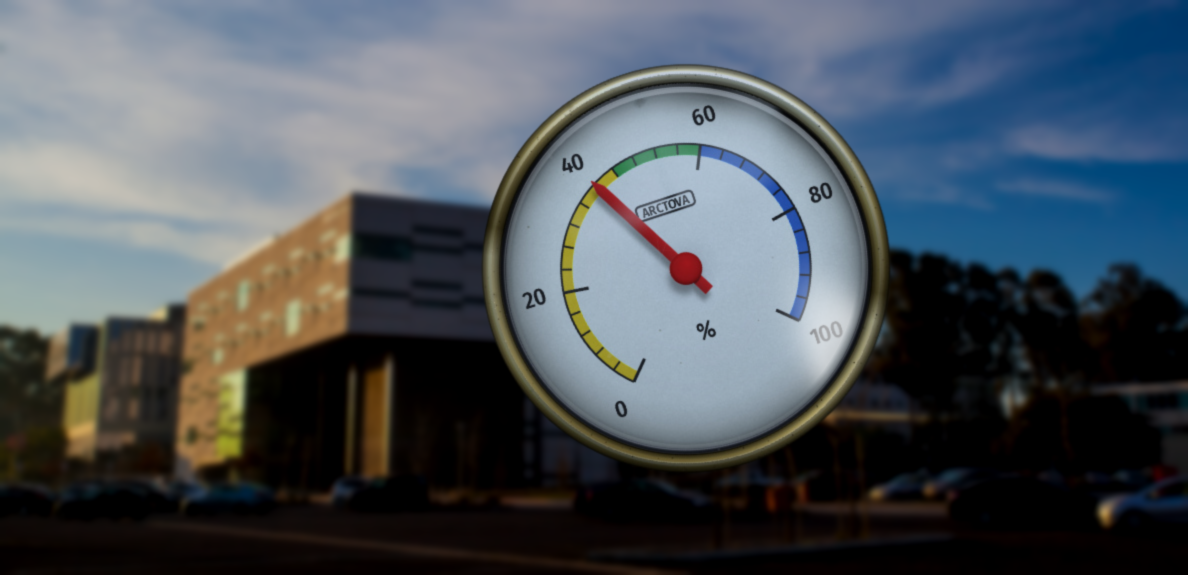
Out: 40 %
